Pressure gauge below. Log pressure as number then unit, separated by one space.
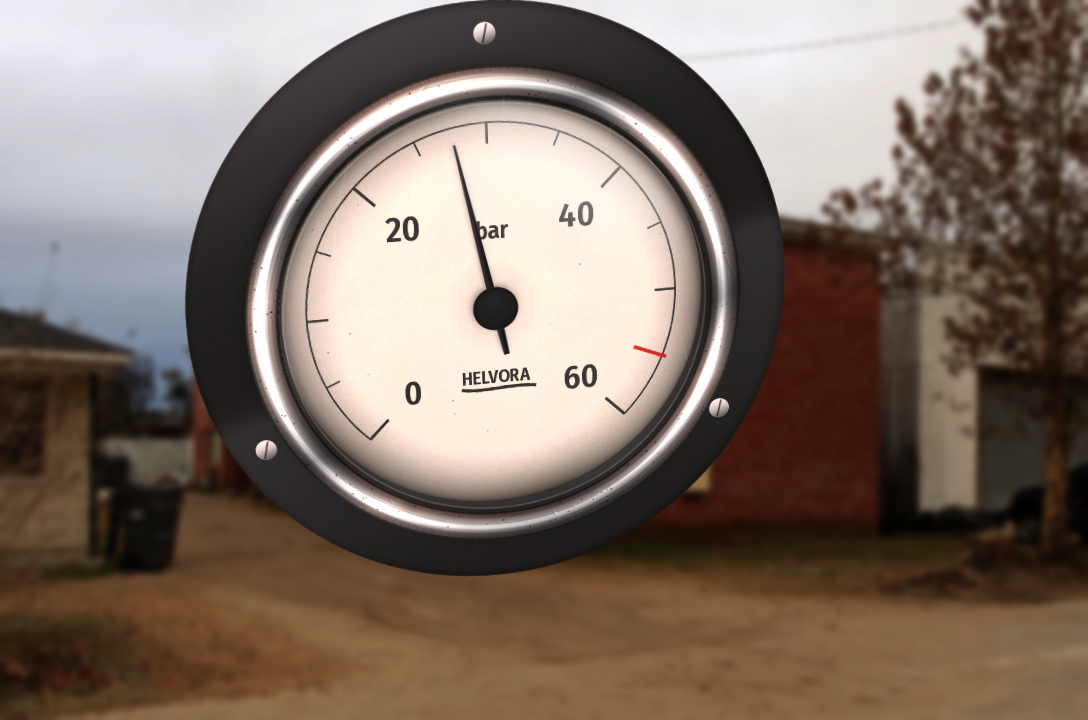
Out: 27.5 bar
